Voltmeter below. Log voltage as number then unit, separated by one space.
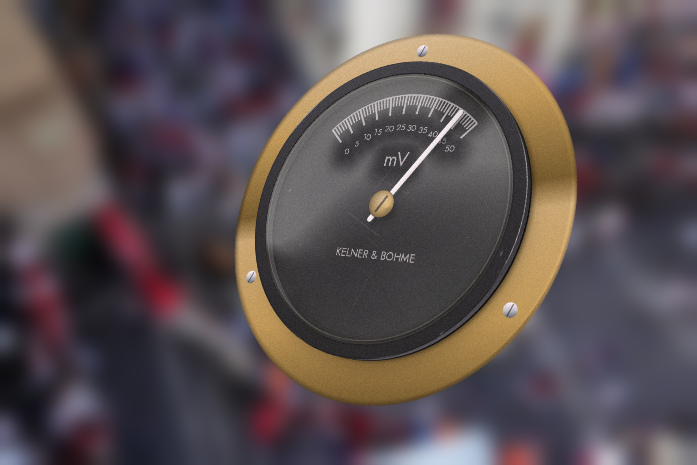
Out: 45 mV
